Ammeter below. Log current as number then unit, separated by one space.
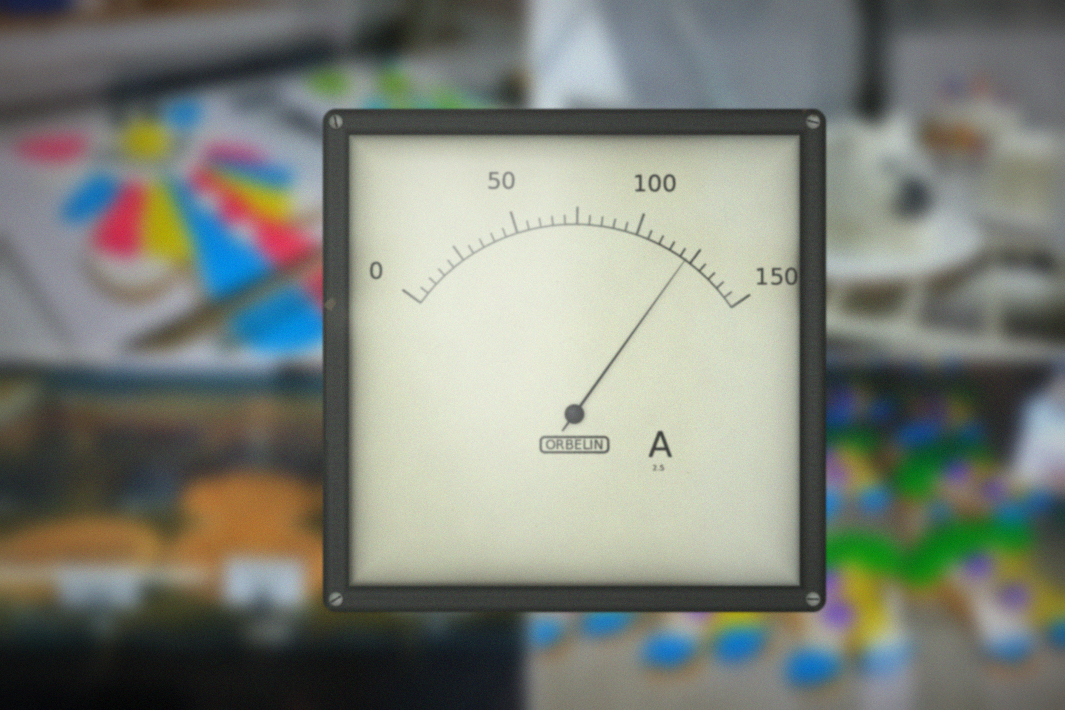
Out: 122.5 A
